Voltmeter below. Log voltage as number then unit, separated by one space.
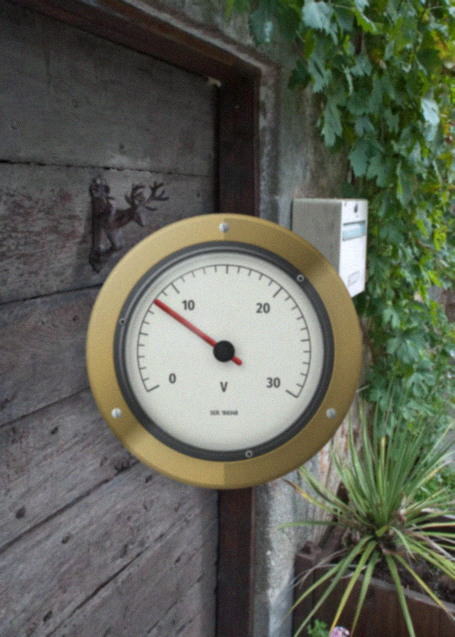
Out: 8 V
